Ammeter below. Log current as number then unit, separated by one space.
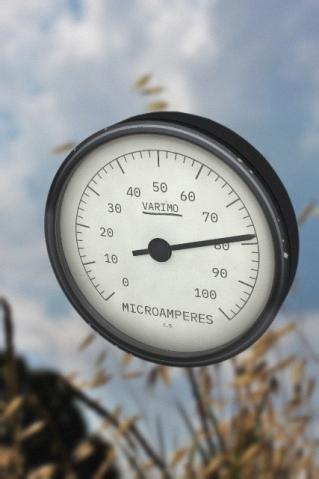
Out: 78 µA
